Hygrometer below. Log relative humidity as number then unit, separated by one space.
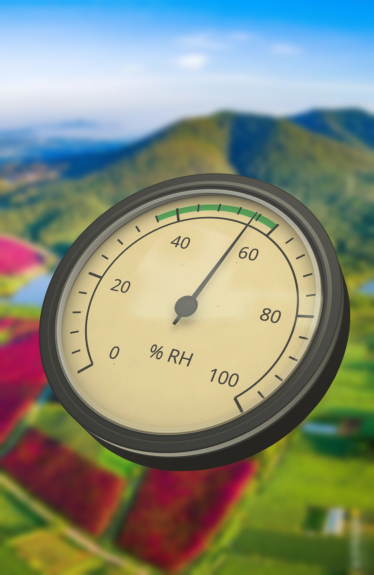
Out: 56 %
